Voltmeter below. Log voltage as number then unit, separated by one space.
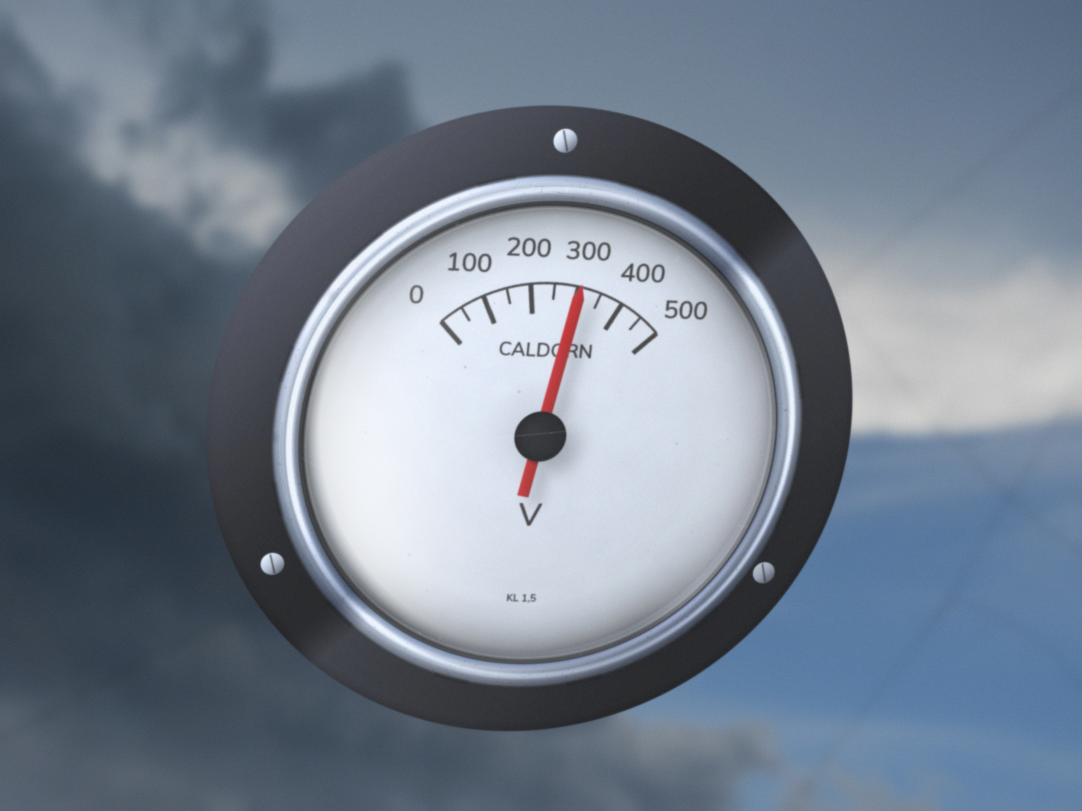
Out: 300 V
